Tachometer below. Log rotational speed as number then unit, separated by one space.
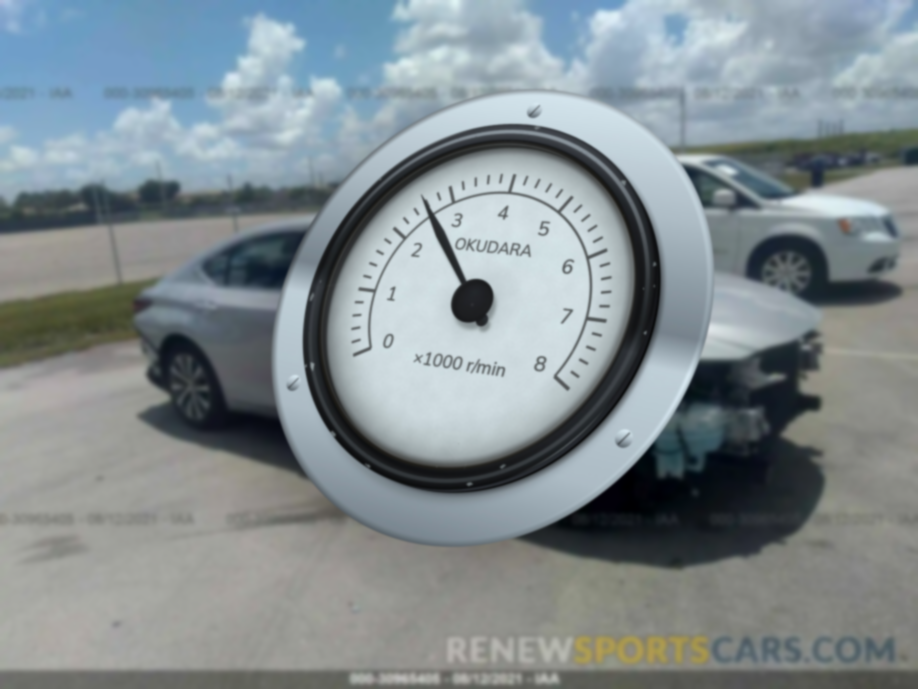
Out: 2600 rpm
